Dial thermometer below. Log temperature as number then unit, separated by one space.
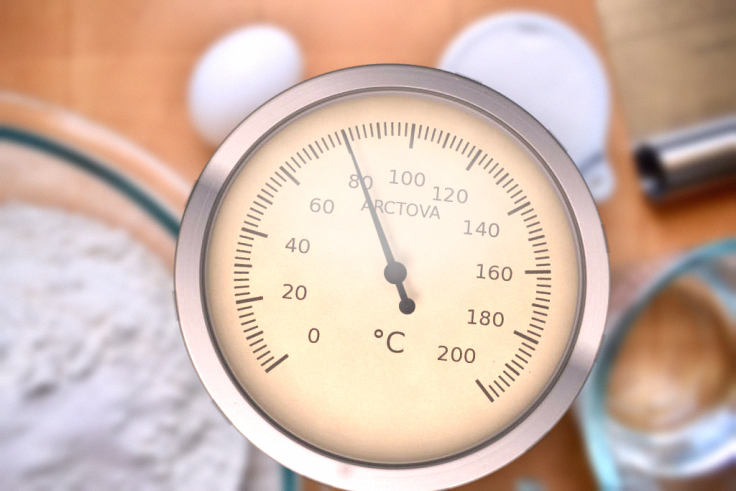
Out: 80 °C
